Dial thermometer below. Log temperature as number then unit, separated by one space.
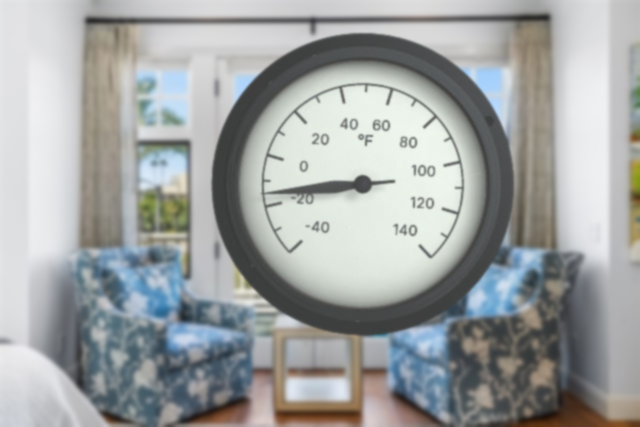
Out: -15 °F
